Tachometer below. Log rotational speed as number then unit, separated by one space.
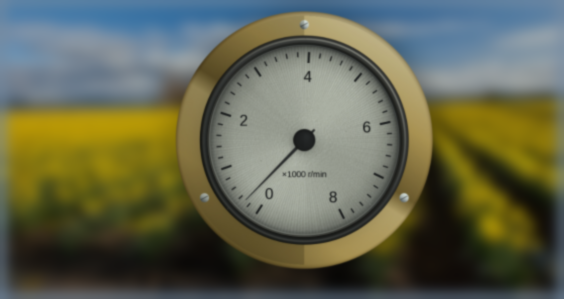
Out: 300 rpm
